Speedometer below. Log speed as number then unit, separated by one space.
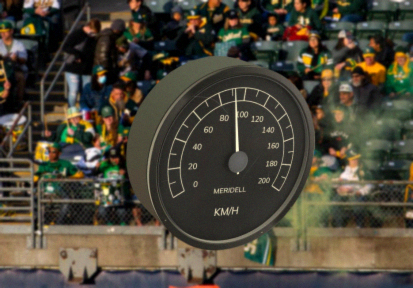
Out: 90 km/h
